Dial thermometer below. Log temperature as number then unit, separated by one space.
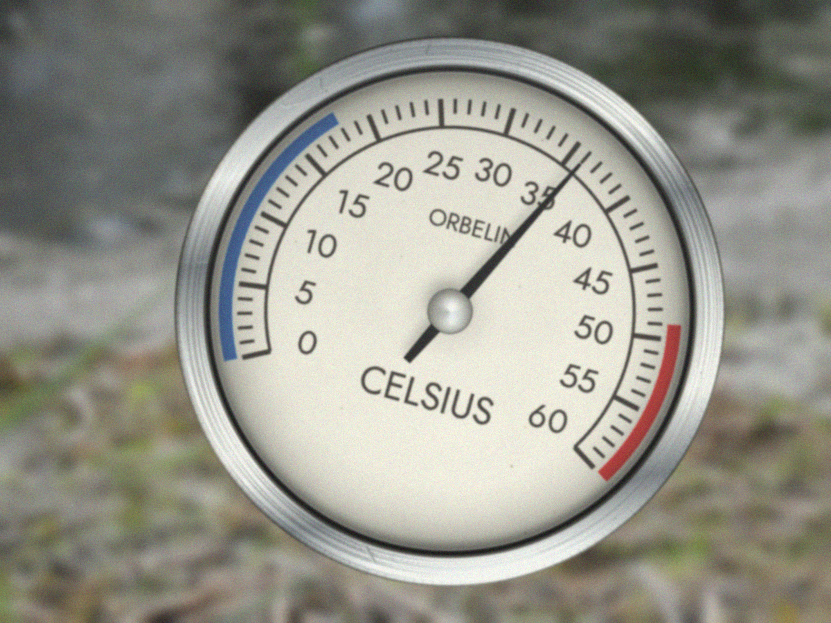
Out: 36 °C
